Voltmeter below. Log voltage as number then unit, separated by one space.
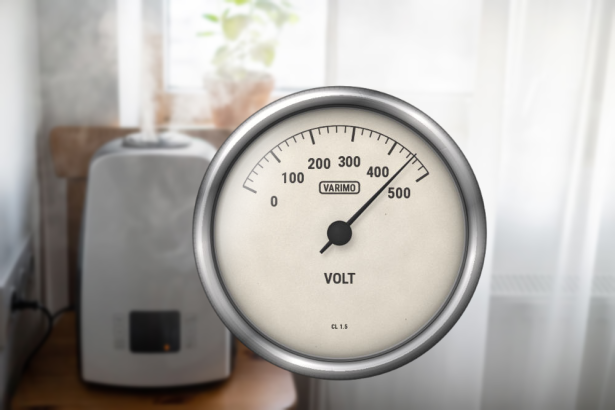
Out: 450 V
